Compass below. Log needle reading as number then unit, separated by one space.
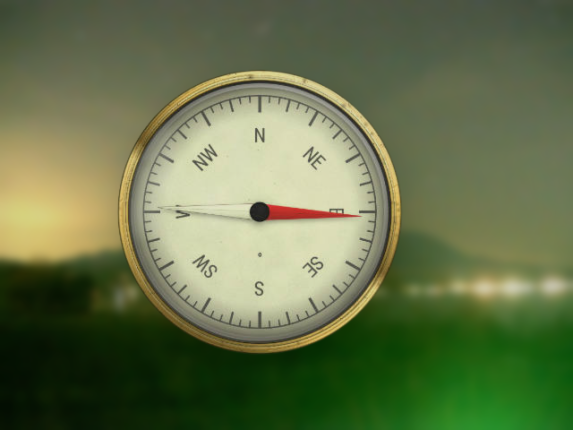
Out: 92.5 °
